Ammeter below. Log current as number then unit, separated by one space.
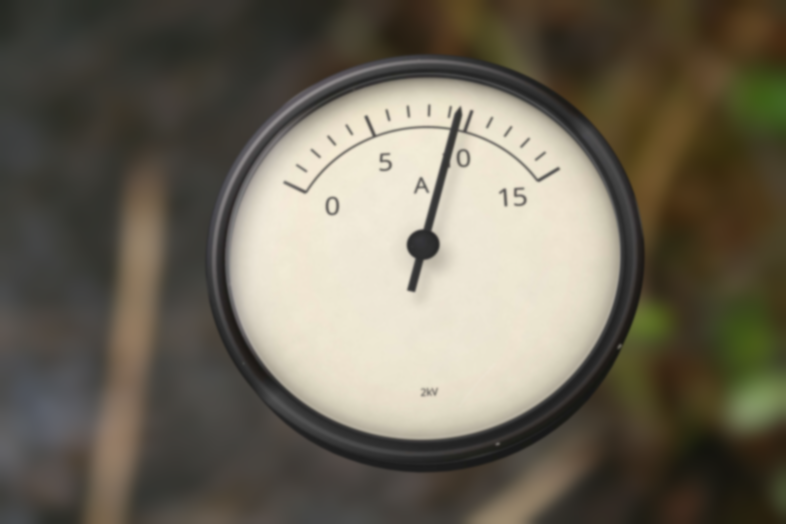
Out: 9.5 A
